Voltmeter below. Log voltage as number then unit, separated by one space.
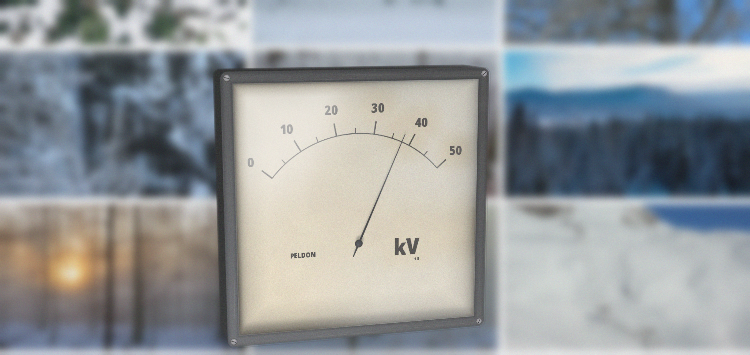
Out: 37.5 kV
